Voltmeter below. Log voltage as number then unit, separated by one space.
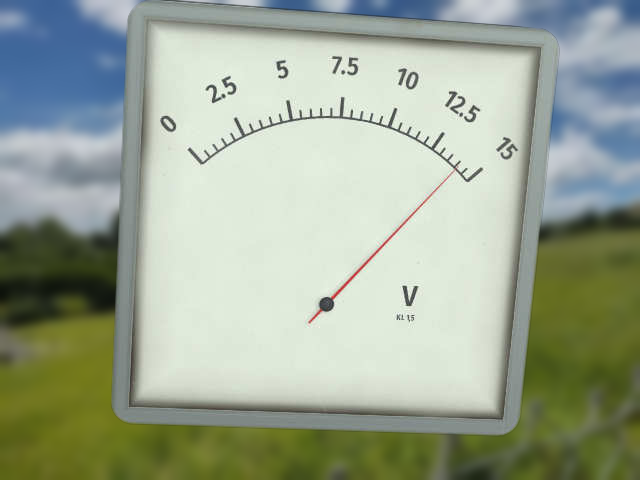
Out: 14 V
